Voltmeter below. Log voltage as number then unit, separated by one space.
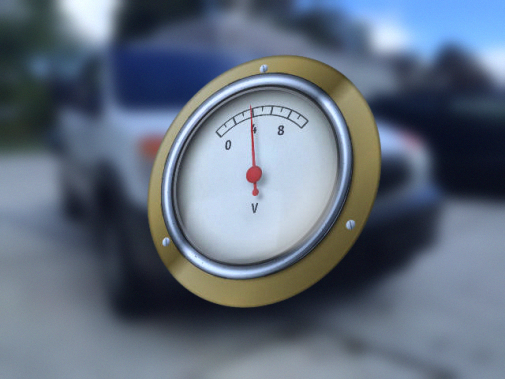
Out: 4 V
